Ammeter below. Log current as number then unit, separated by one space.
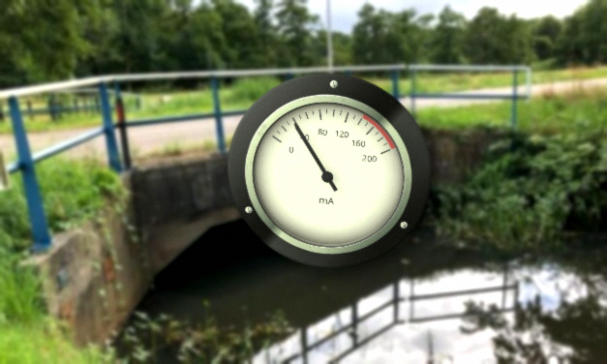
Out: 40 mA
